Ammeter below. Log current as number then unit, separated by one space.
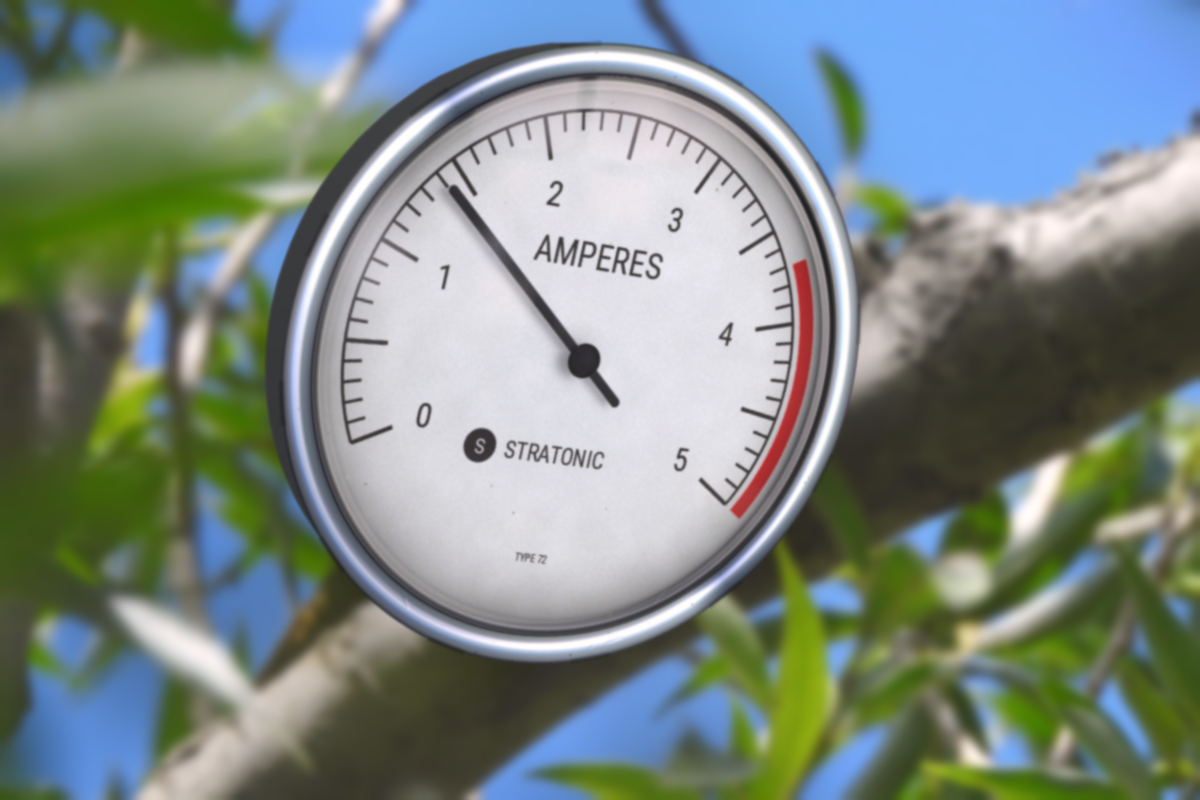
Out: 1.4 A
